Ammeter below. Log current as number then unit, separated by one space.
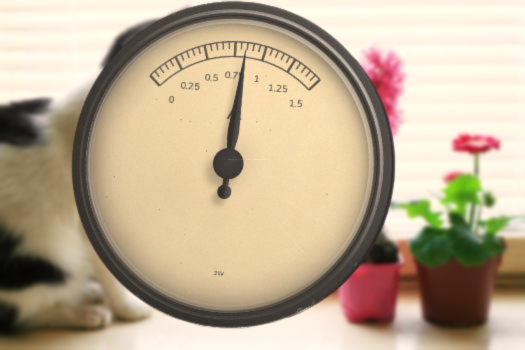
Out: 0.85 A
